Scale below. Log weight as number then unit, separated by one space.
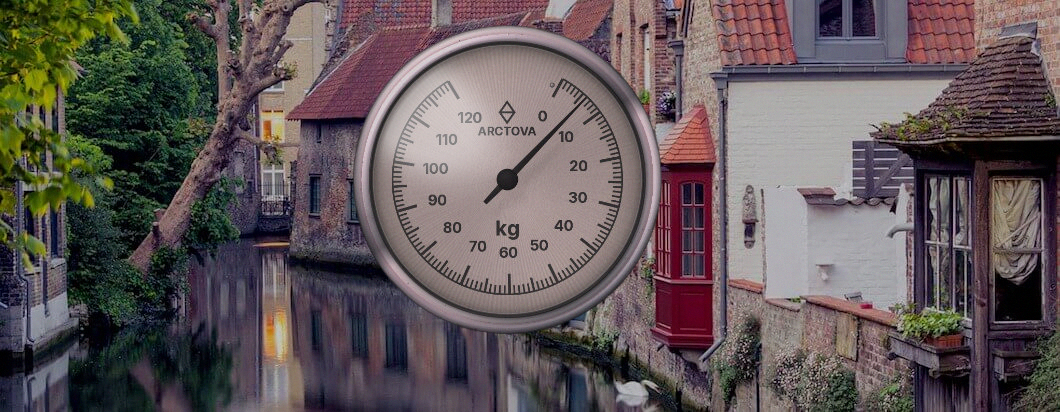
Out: 6 kg
